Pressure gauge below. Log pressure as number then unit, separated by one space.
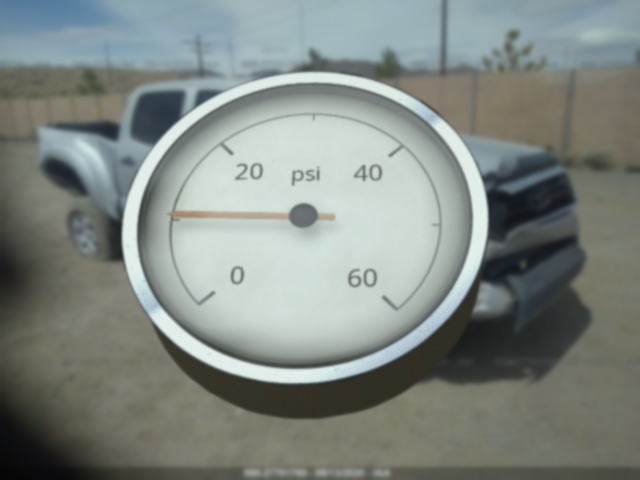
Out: 10 psi
